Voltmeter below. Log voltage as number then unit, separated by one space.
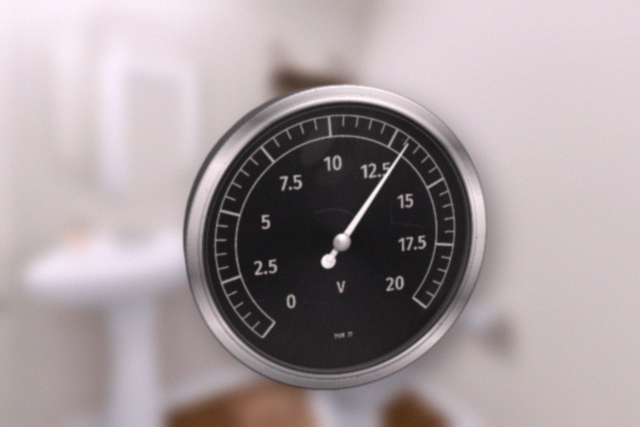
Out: 13 V
